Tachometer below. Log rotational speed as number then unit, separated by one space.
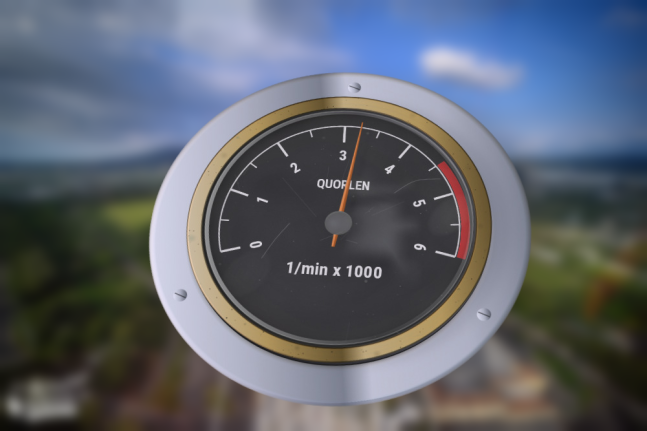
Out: 3250 rpm
